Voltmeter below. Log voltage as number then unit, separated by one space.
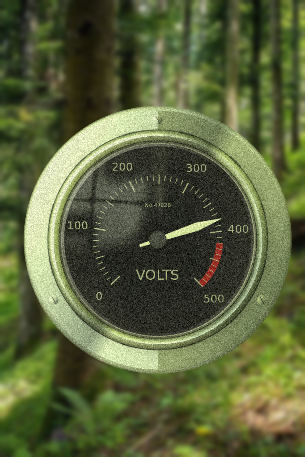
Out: 380 V
